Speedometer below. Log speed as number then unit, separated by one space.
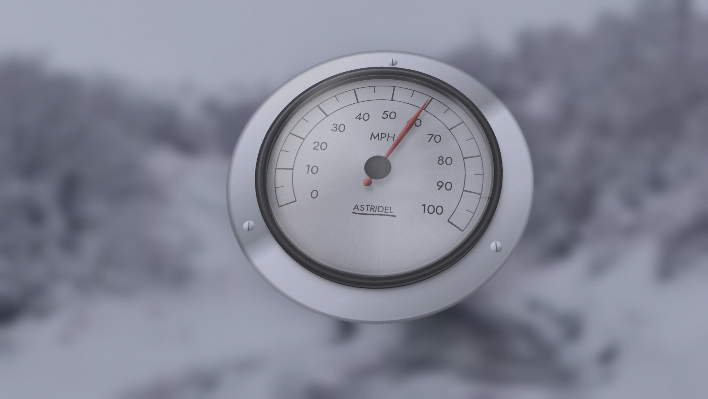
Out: 60 mph
